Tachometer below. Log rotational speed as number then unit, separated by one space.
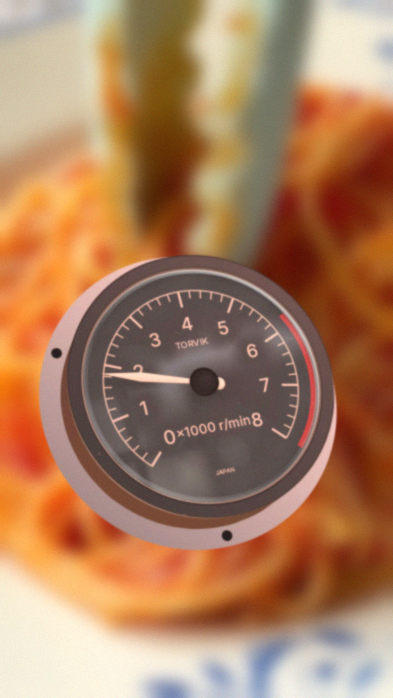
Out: 1800 rpm
